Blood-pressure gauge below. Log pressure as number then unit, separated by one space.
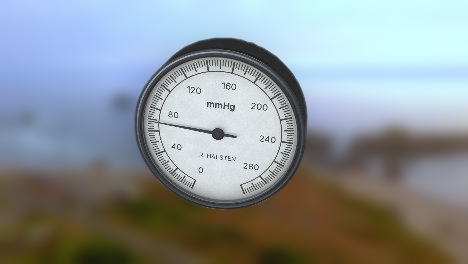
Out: 70 mmHg
